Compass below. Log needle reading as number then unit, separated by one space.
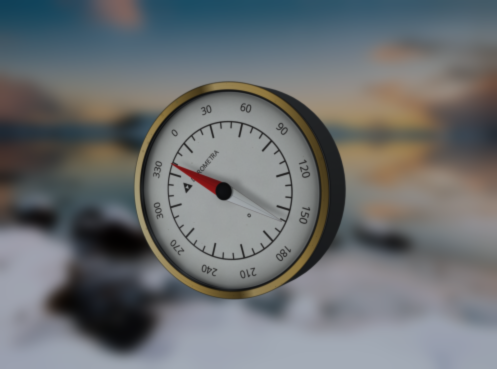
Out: 340 °
